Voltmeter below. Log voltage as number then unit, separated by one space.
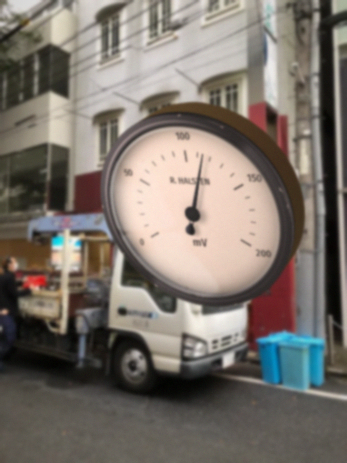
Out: 115 mV
